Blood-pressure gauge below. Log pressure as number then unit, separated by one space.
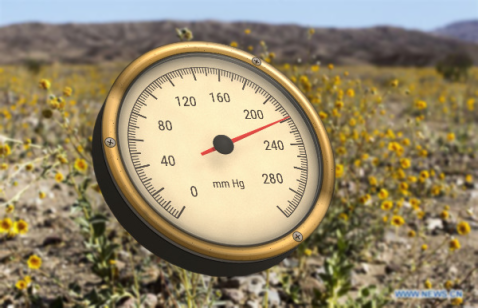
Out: 220 mmHg
